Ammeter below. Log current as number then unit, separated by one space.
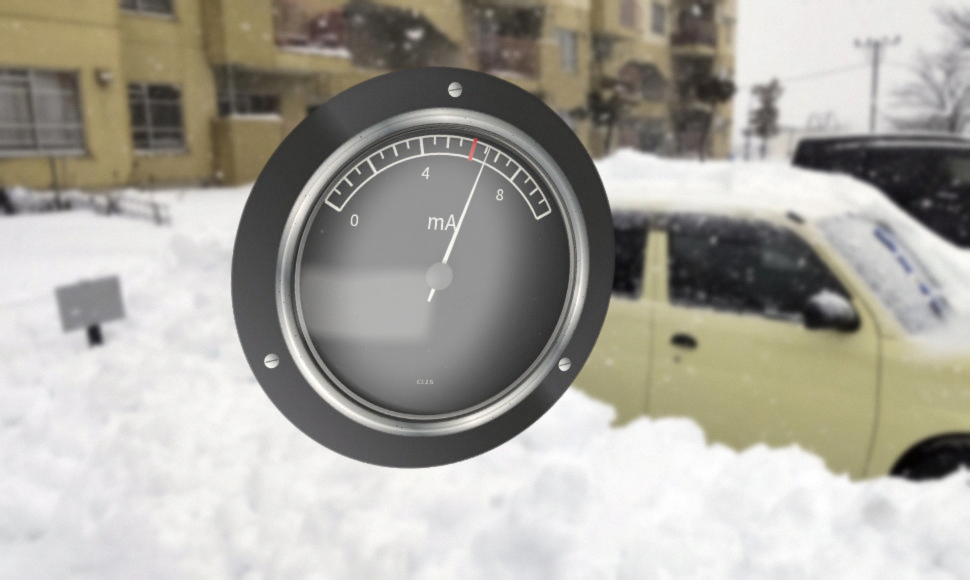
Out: 6.5 mA
